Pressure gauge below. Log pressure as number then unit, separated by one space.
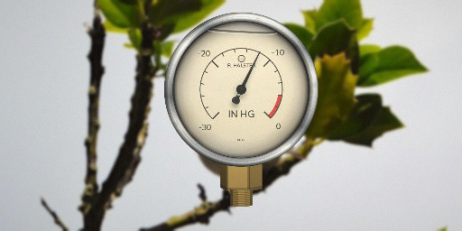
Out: -12 inHg
